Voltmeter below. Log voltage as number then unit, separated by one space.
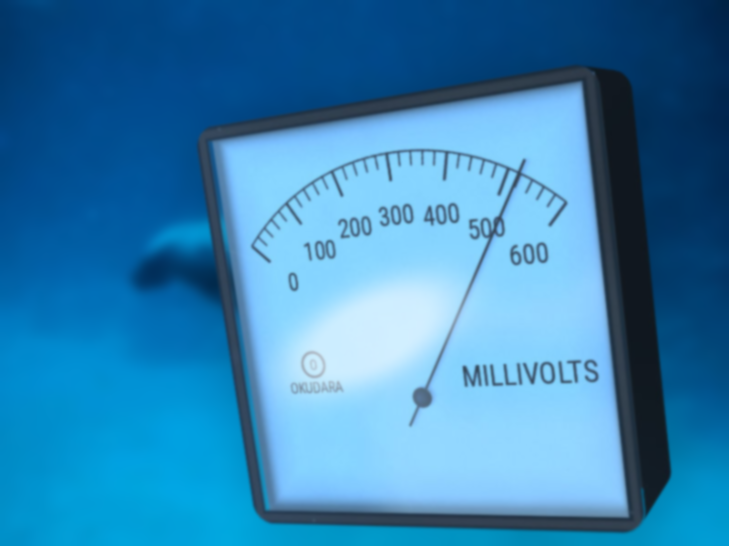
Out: 520 mV
